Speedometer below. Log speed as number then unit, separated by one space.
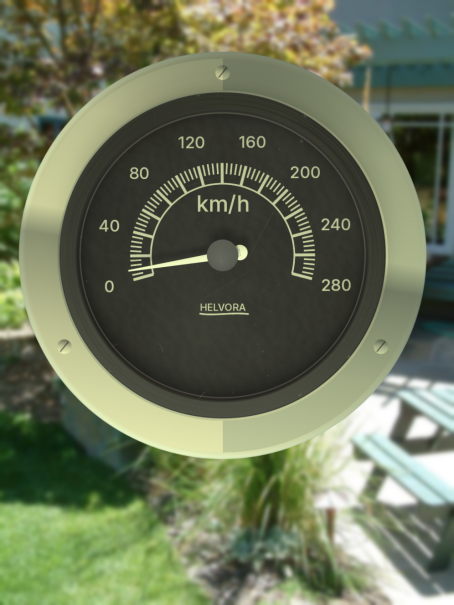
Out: 8 km/h
